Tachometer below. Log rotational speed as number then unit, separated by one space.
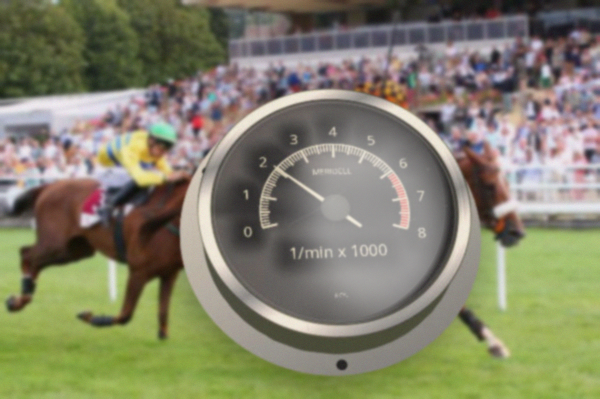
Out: 2000 rpm
